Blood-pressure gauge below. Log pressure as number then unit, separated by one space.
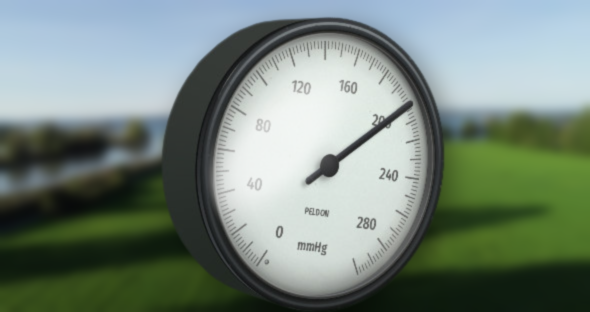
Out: 200 mmHg
